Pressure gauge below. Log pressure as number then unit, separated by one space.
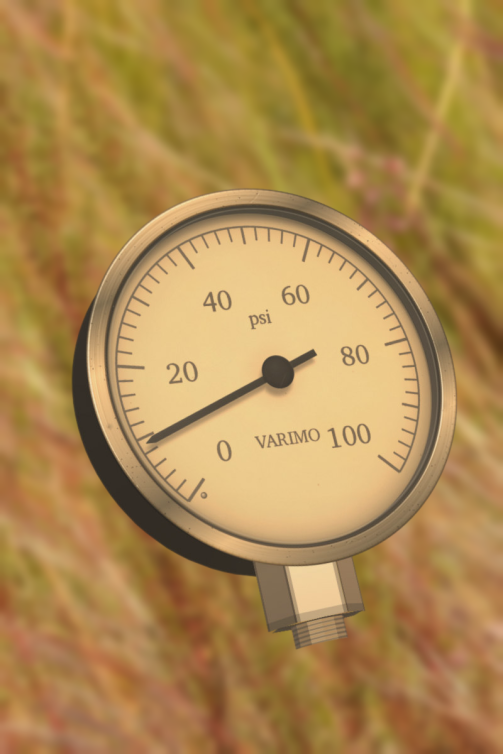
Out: 9 psi
